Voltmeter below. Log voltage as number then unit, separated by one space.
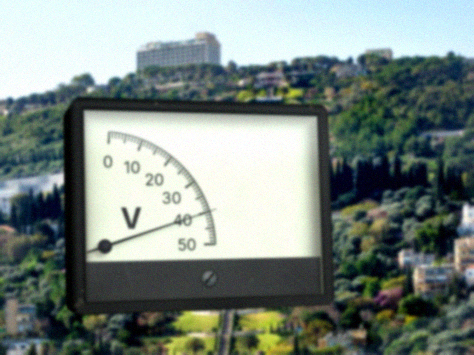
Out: 40 V
